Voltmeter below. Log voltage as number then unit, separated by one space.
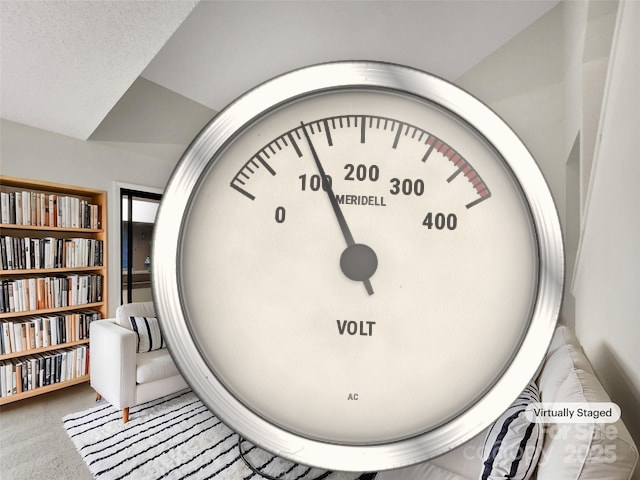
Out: 120 V
